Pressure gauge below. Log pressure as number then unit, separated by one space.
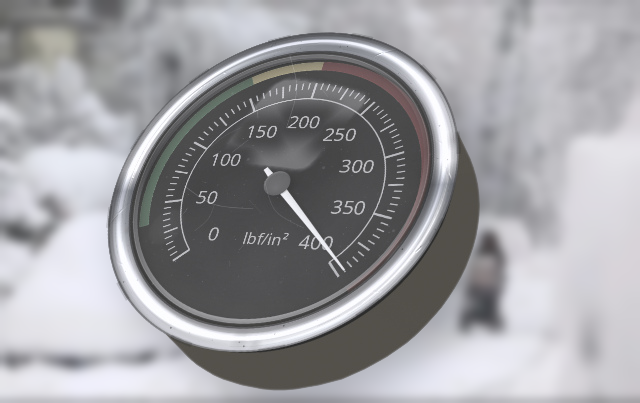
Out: 395 psi
